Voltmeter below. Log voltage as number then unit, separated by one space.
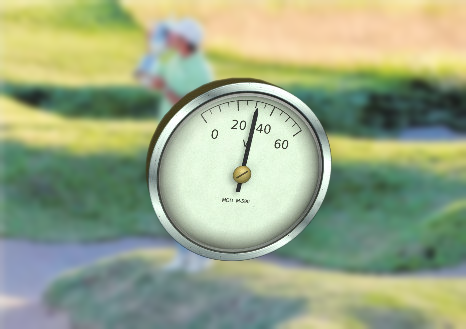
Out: 30 V
